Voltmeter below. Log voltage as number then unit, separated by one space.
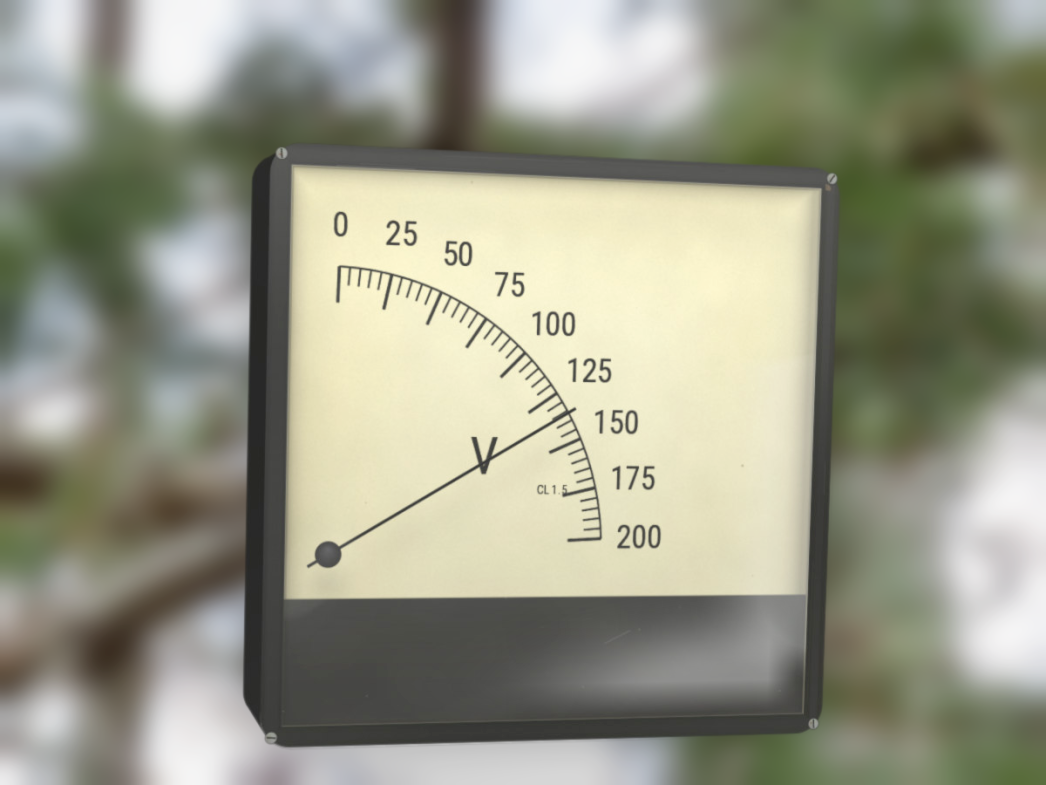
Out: 135 V
